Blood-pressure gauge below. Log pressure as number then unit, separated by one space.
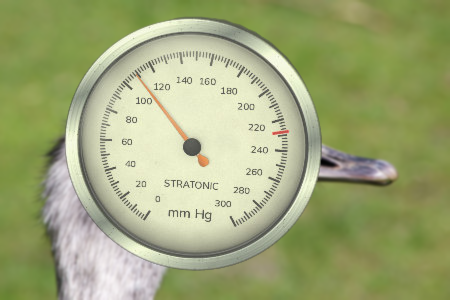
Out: 110 mmHg
